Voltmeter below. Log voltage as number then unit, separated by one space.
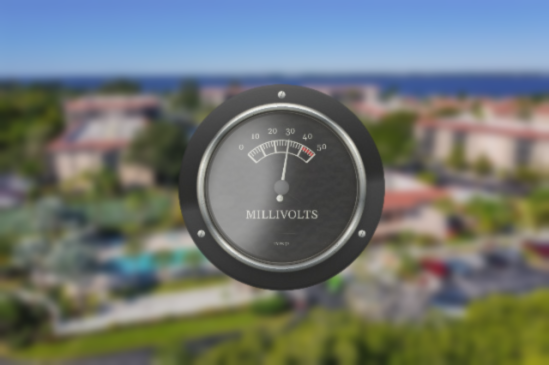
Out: 30 mV
